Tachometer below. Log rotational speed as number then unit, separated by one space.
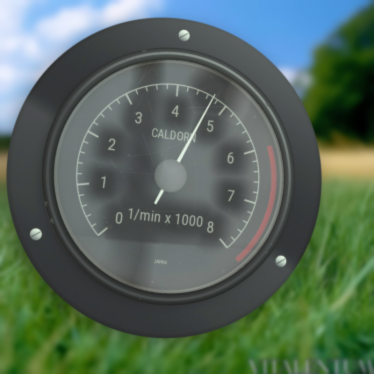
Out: 4700 rpm
